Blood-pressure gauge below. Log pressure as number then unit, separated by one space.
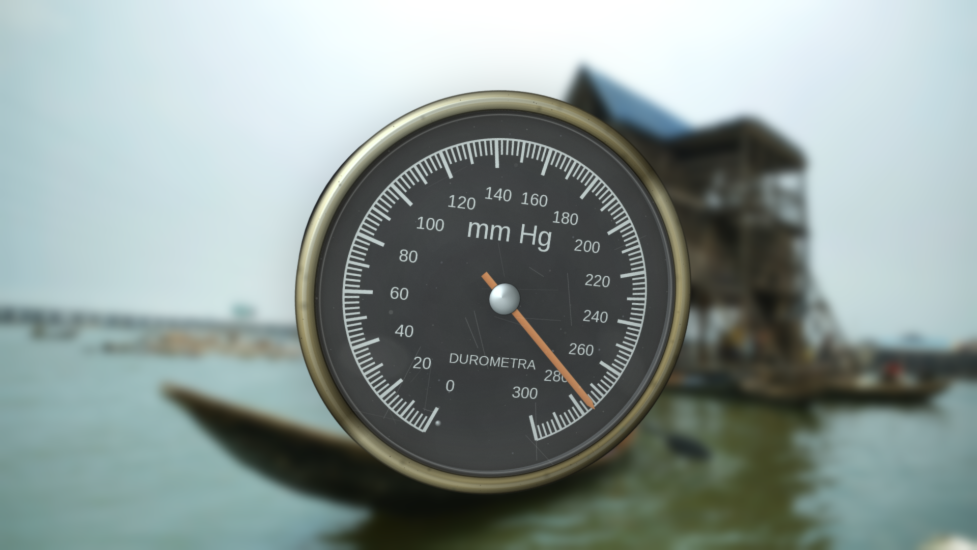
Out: 276 mmHg
